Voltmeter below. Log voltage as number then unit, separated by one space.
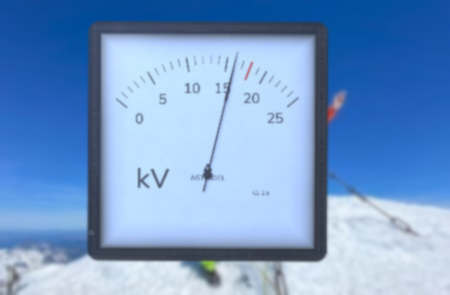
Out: 16 kV
